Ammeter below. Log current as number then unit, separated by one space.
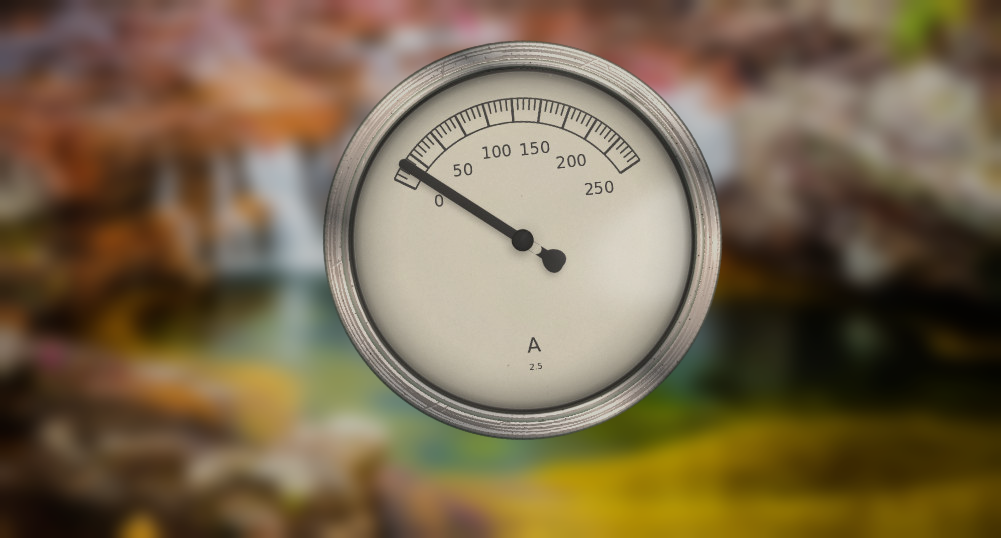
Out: 15 A
